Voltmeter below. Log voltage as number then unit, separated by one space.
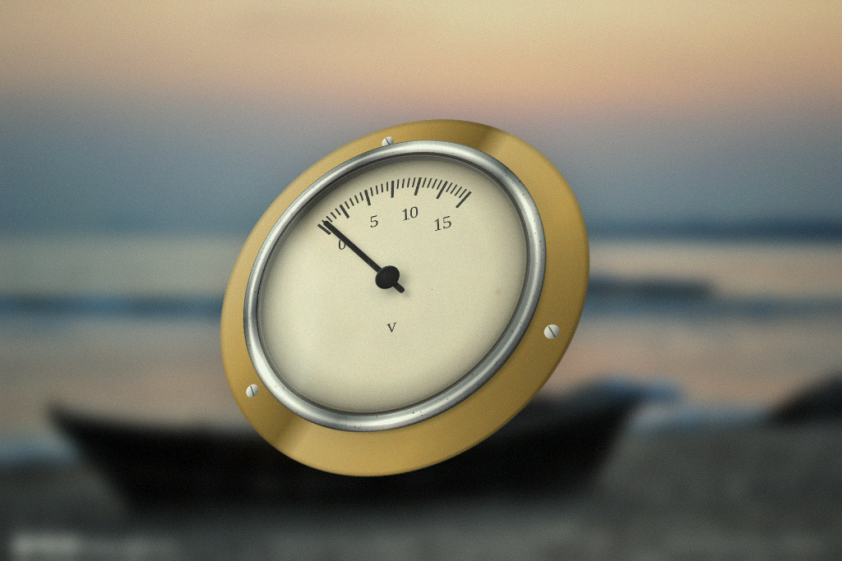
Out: 0.5 V
